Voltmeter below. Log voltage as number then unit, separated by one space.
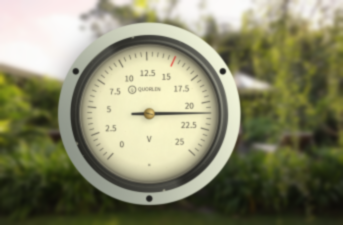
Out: 21 V
